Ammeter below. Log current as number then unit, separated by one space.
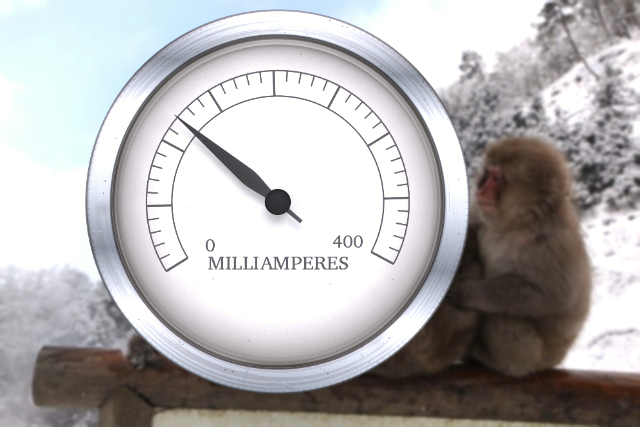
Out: 120 mA
